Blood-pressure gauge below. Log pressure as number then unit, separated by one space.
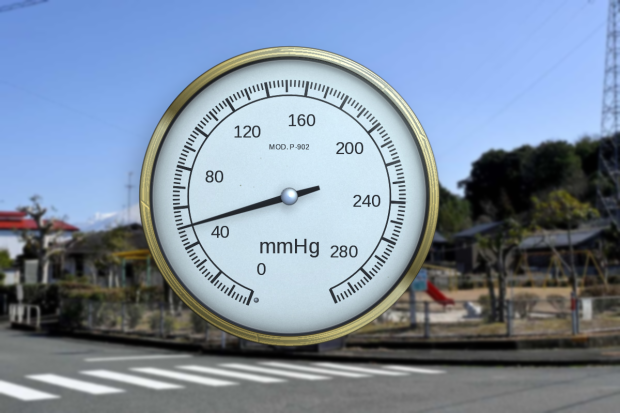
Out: 50 mmHg
